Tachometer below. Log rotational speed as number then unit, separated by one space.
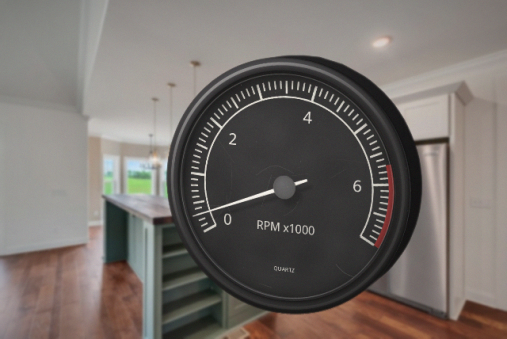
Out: 300 rpm
